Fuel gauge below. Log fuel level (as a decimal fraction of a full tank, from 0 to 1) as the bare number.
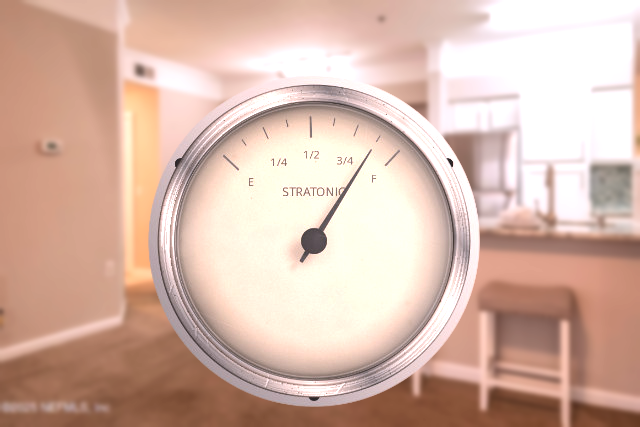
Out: 0.875
